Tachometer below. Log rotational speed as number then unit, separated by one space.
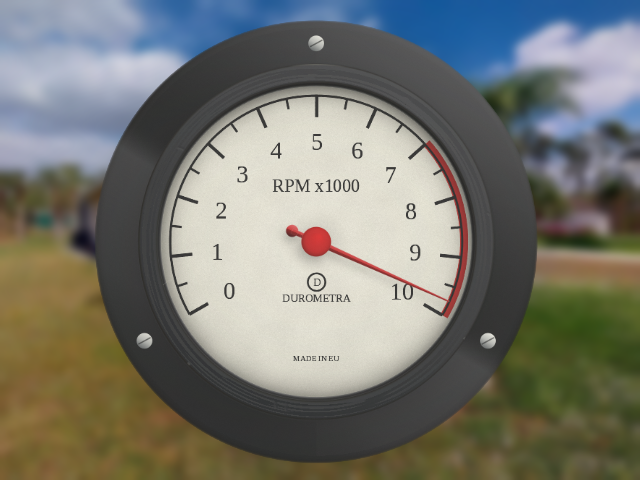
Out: 9750 rpm
